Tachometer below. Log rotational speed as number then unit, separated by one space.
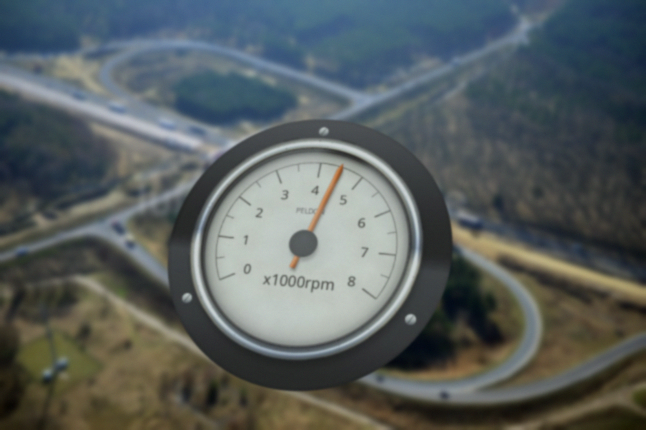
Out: 4500 rpm
